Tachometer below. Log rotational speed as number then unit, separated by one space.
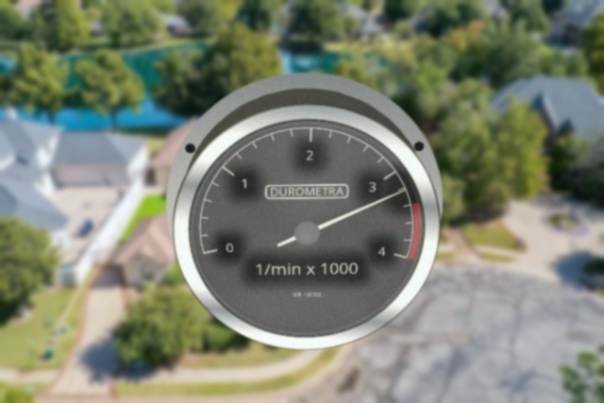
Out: 3200 rpm
